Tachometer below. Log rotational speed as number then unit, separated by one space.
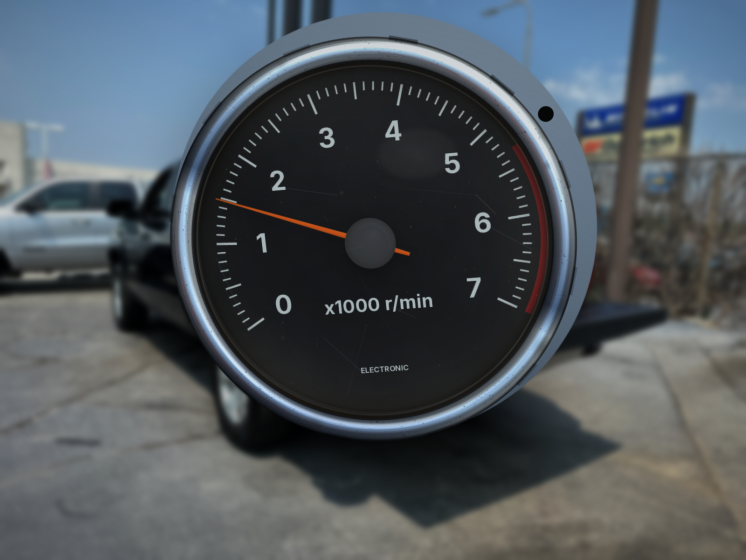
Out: 1500 rpm
